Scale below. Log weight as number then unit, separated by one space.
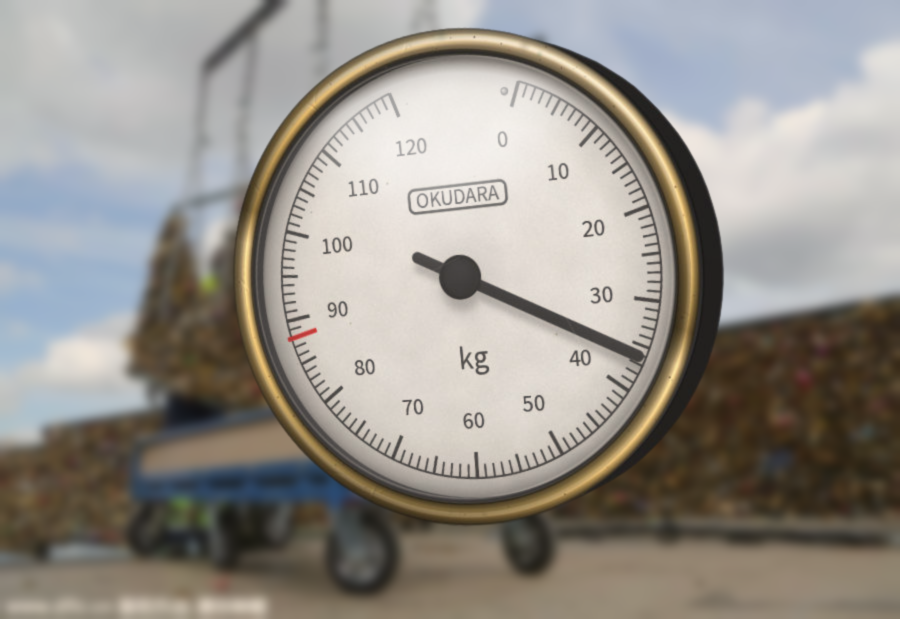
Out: 36 kg
